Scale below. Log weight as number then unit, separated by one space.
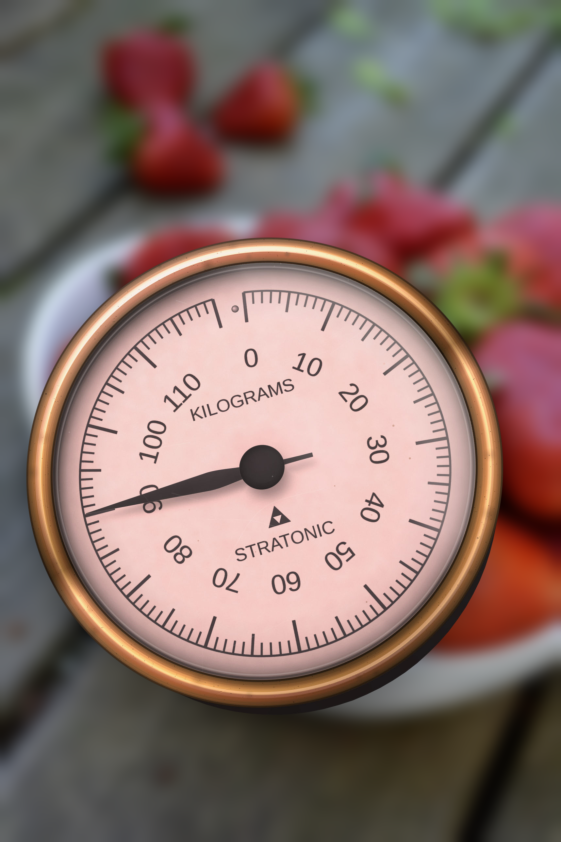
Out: 90 kg
